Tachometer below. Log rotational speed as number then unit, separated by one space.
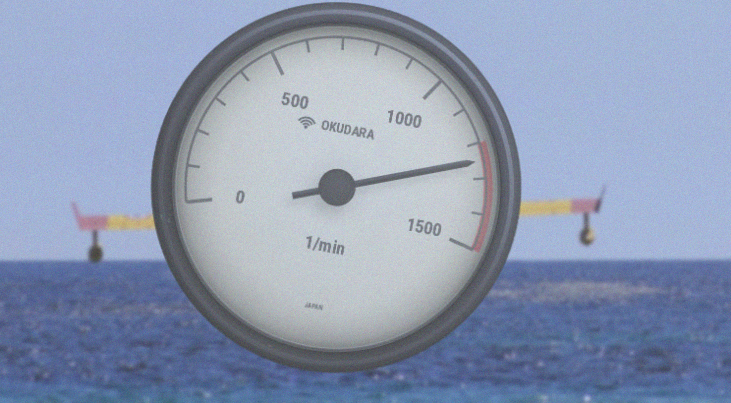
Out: 1250 rpm
